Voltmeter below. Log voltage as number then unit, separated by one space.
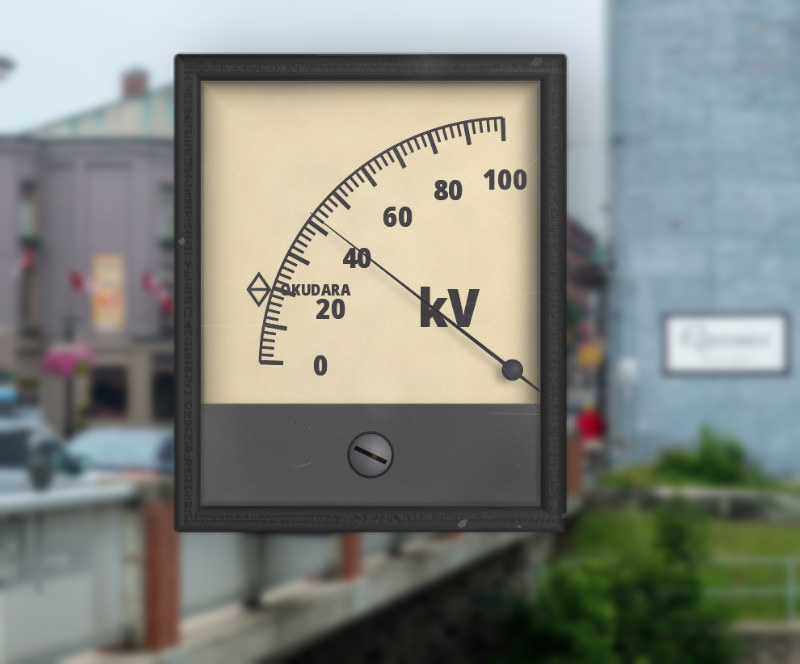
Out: 42 kV
